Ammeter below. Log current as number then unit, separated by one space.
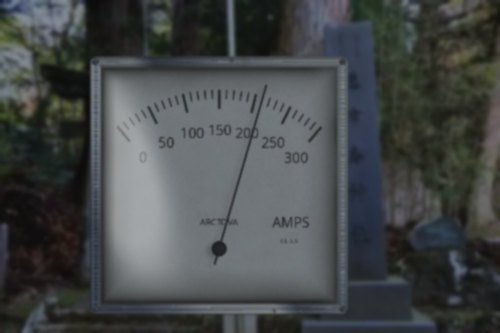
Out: 210 A
